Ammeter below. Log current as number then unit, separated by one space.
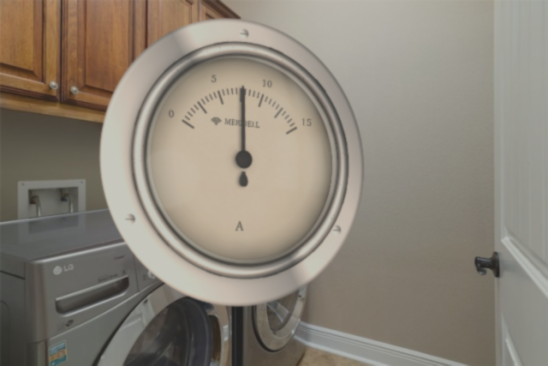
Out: 7.5 A
